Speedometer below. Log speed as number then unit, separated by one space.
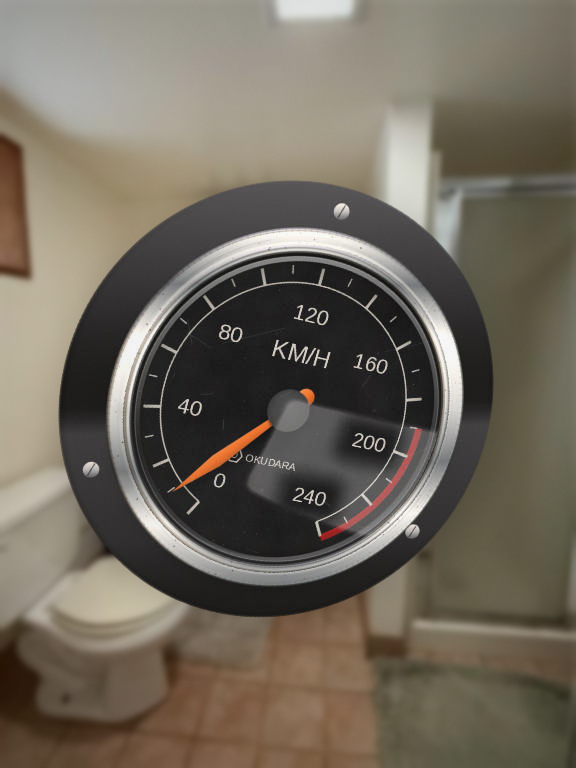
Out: 10 km/h
